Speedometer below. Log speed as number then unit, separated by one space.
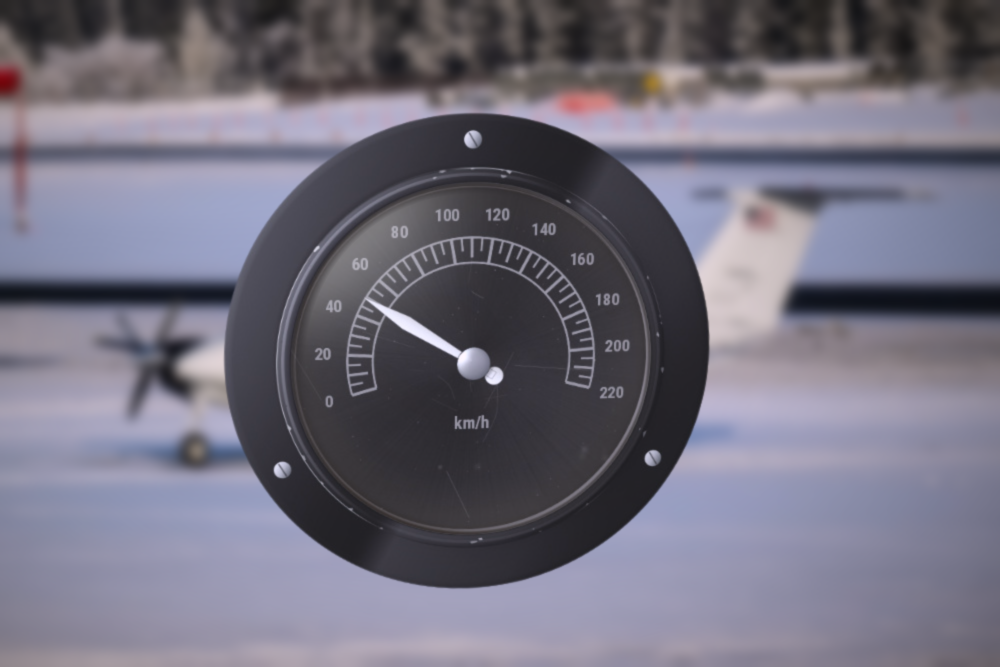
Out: 50 km/h
